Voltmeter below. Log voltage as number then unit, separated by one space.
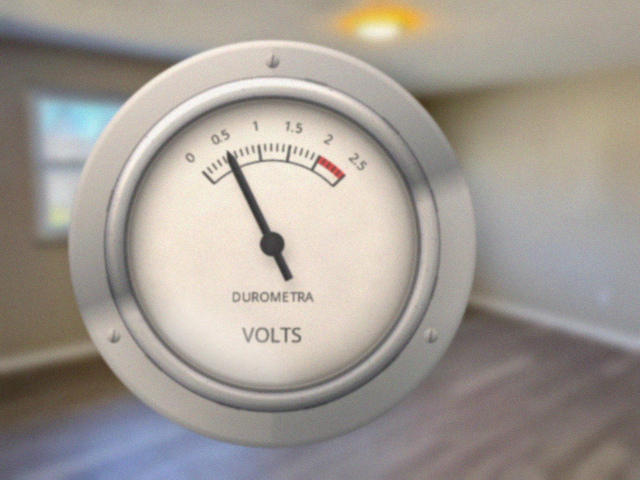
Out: 0.5 V
